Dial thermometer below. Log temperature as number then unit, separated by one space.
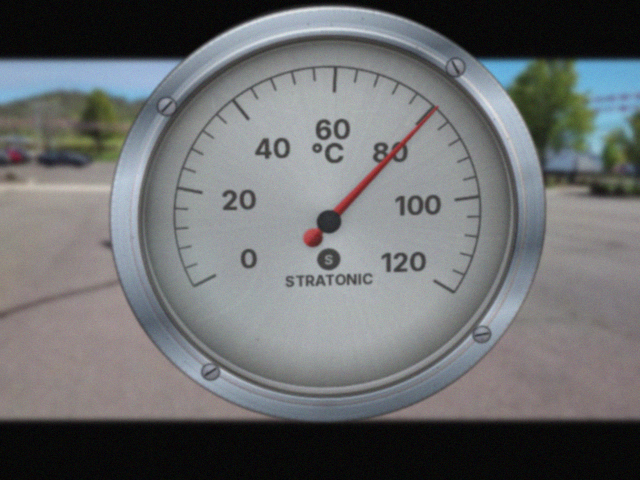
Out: 80 °C
